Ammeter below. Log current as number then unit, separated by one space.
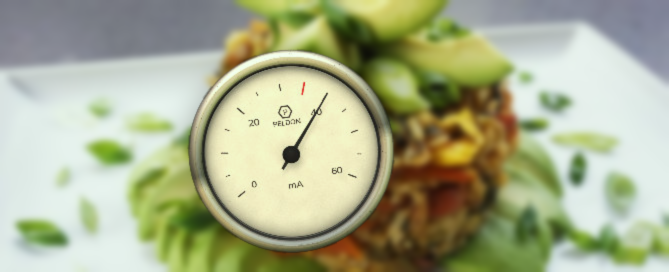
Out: 40 mA
